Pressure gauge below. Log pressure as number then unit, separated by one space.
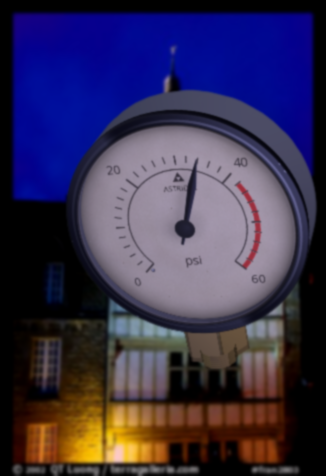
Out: 34 psi
